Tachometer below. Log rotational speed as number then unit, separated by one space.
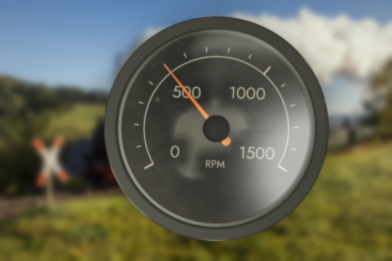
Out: 500 rpm
